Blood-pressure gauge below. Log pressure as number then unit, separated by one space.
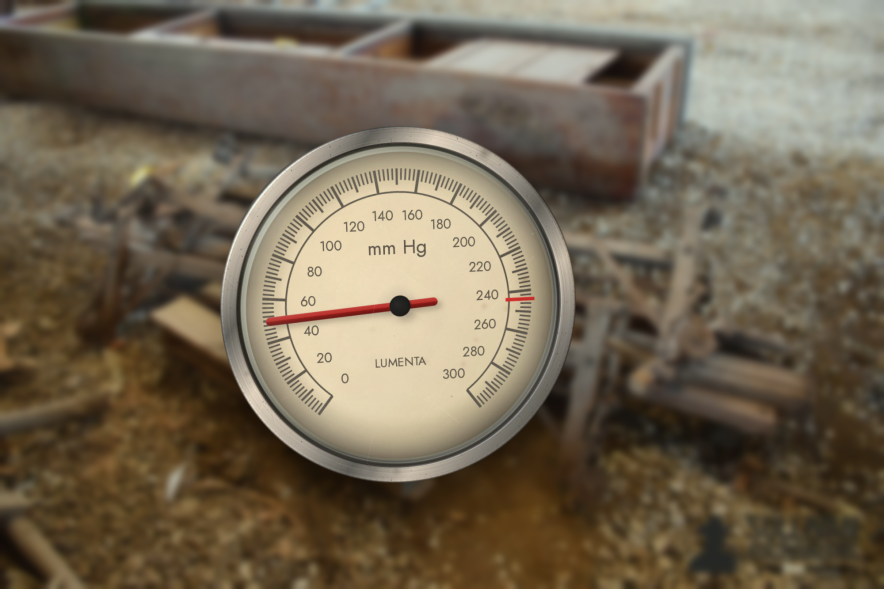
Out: 50 mmHg
